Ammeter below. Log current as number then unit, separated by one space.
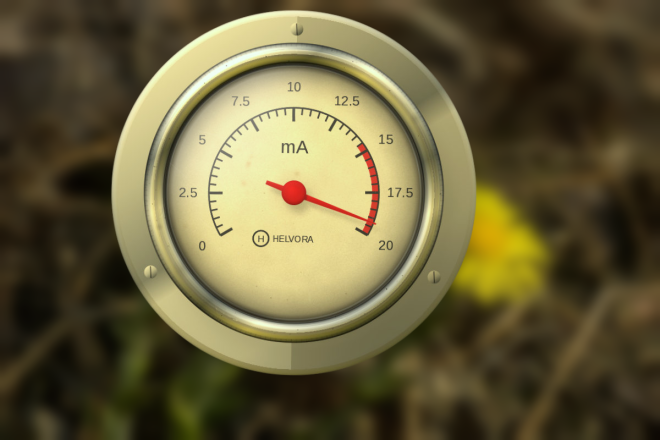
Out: 19.25 mA
